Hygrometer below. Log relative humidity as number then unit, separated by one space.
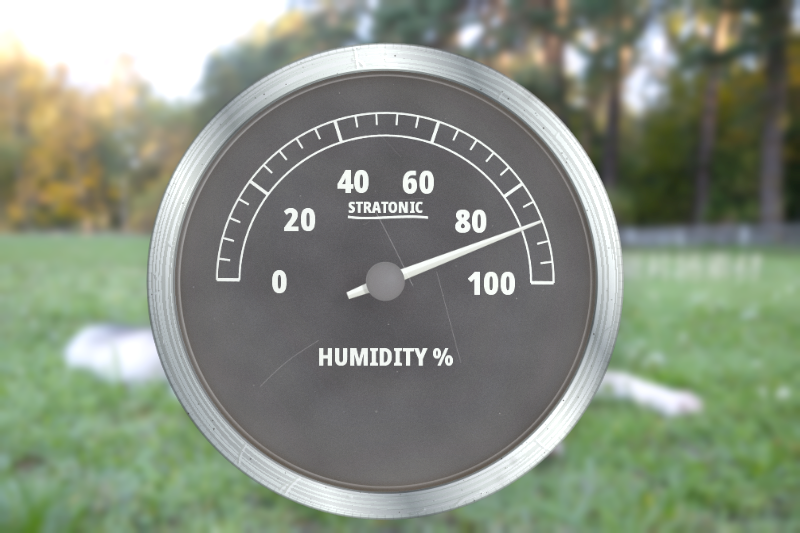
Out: 88 %
